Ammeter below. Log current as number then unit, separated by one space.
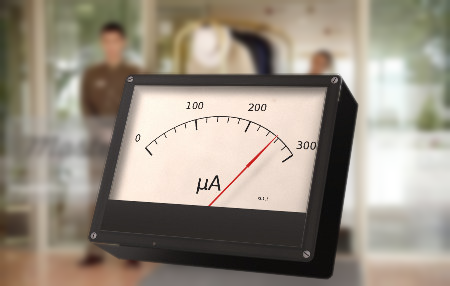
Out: 260 µA
